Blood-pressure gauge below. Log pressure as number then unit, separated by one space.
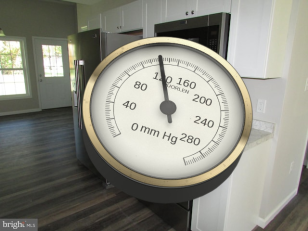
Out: 120 mmHg
